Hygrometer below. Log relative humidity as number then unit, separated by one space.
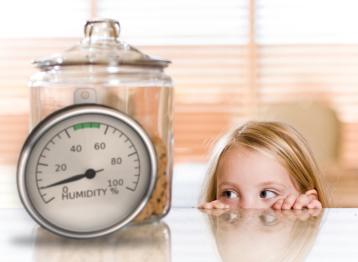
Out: 8 %
